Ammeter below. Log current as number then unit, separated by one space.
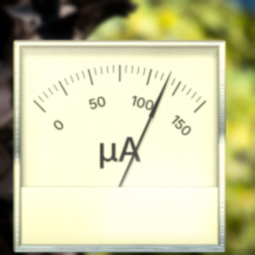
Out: 115 µA
